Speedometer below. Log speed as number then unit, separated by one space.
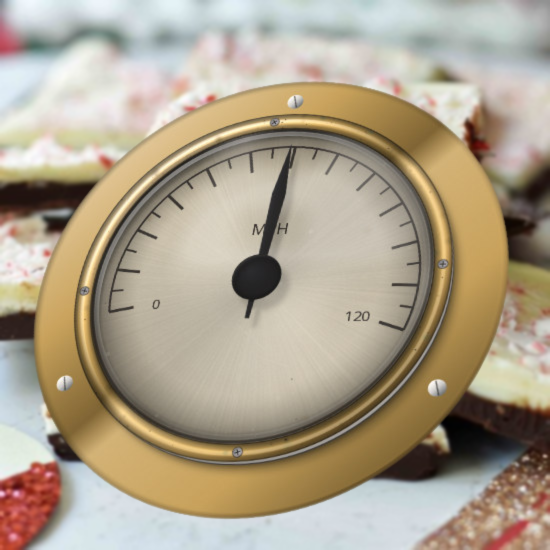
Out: 60 mph
